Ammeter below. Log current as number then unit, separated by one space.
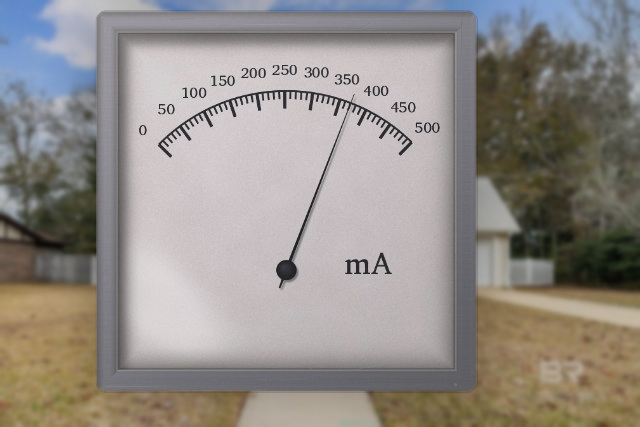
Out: 370 mA
